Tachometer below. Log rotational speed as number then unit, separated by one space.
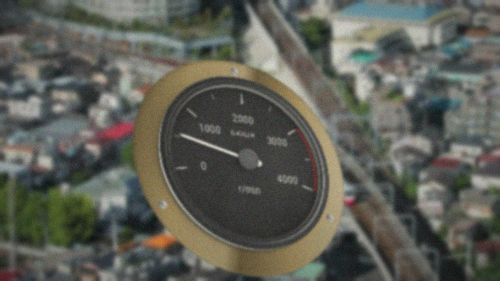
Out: 500 rpm
